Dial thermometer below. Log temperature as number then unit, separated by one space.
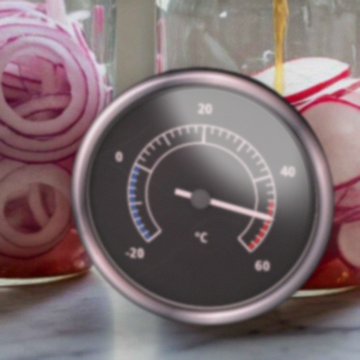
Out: 50 °C
